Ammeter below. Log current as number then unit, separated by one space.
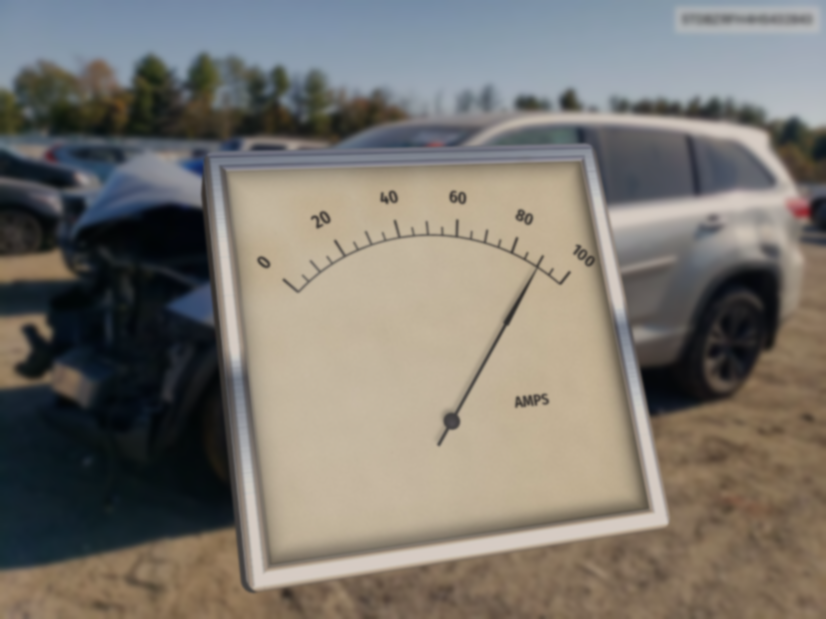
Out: 90 A
